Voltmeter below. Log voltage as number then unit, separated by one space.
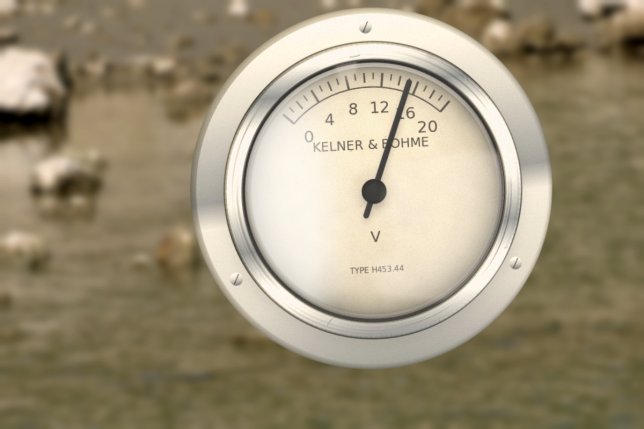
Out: 15 V
